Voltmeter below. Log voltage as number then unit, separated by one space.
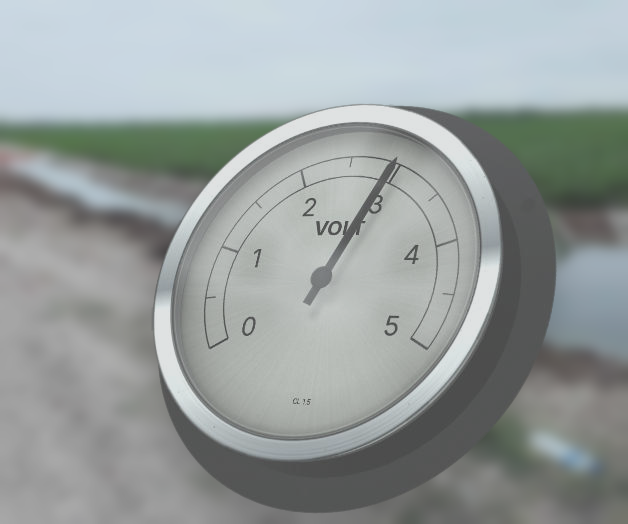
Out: 3 V
